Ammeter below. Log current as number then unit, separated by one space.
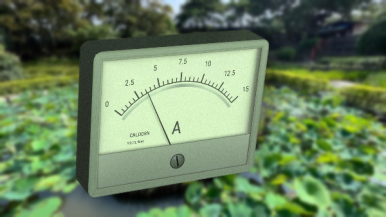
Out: 3.5 A
